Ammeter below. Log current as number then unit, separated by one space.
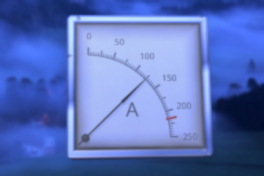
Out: 125 A
